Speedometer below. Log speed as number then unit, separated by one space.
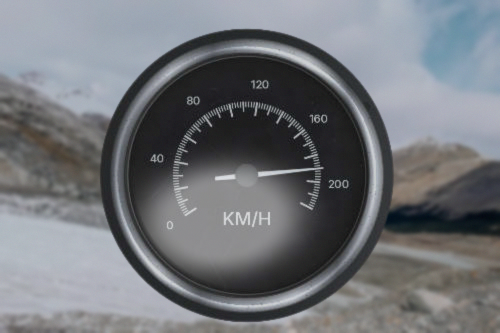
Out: 190 km/h
